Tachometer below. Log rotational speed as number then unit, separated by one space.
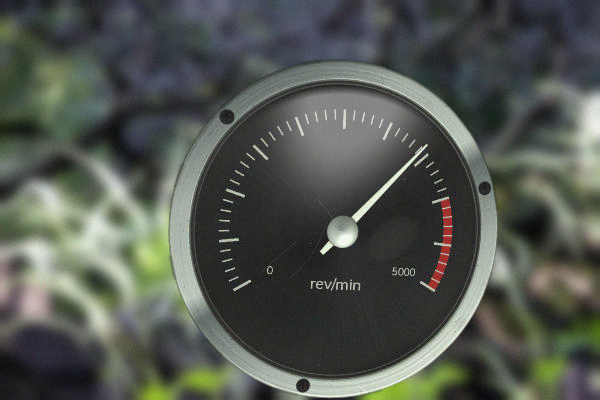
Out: 3400 rpm
